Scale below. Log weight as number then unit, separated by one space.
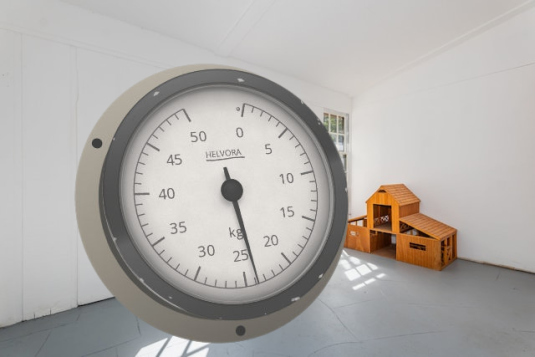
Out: 24 kg
